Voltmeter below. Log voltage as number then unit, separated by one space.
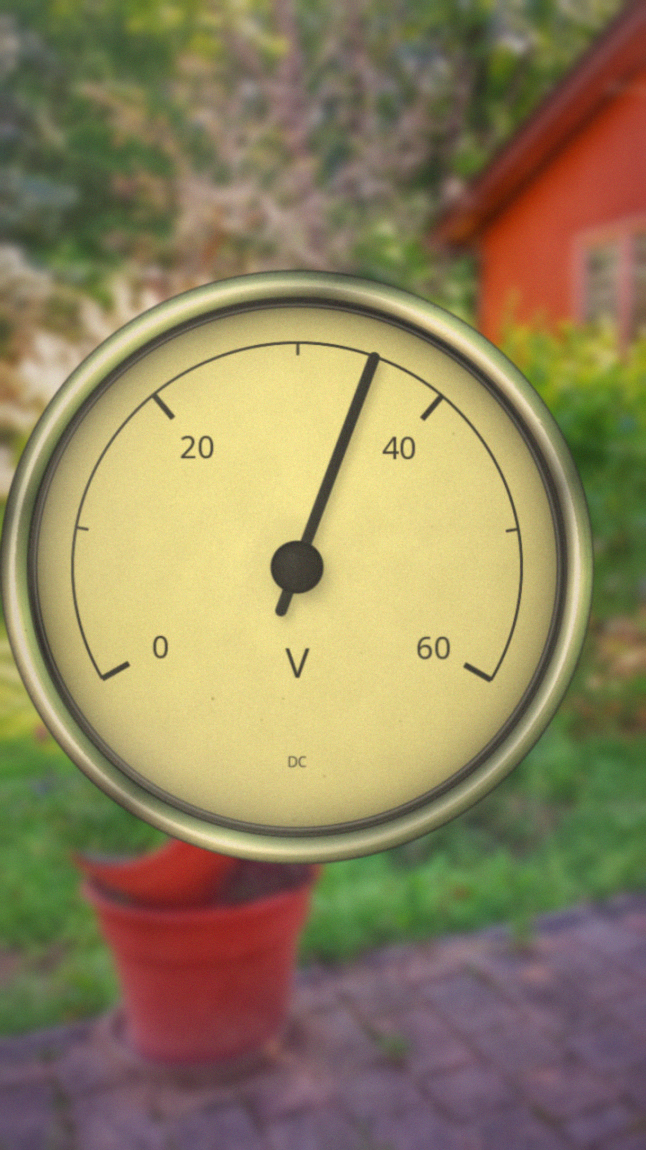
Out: 35 V
